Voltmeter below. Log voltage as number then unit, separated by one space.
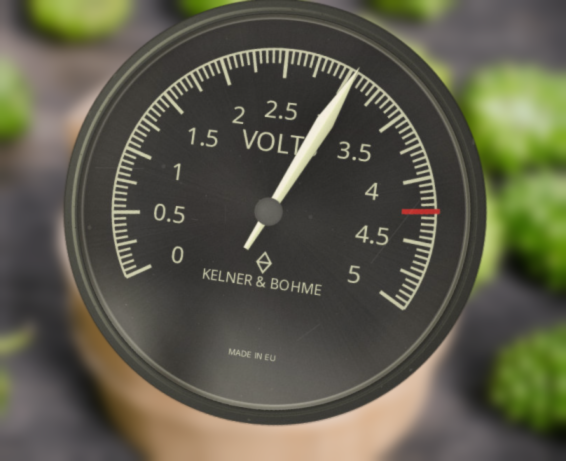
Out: 3.05 V
